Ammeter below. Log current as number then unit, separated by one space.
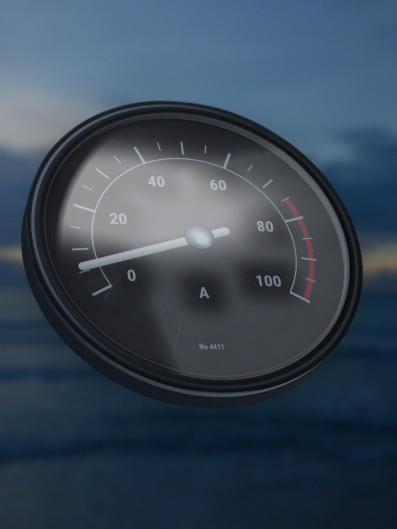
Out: 5 A
